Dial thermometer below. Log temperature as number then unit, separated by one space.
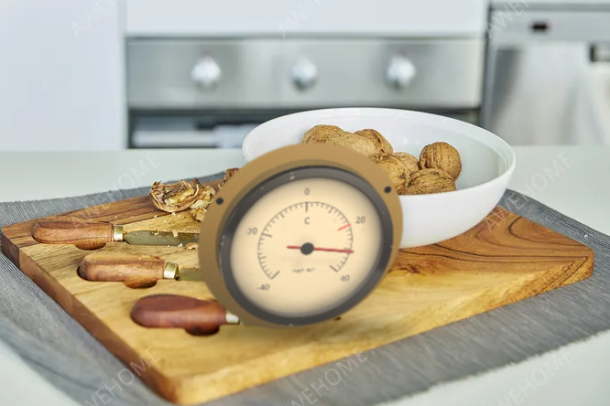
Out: 30 °C
